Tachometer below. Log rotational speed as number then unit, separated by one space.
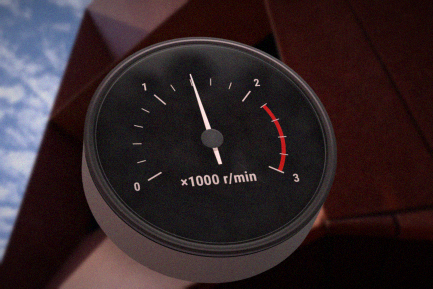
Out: 1400 rpm
